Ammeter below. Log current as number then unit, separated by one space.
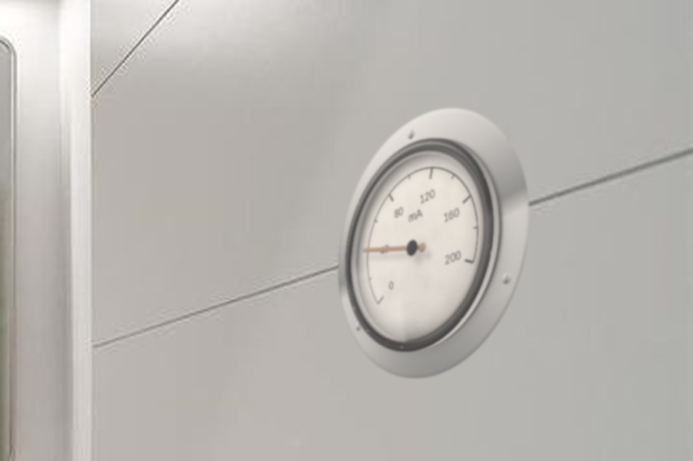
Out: 40 mA
